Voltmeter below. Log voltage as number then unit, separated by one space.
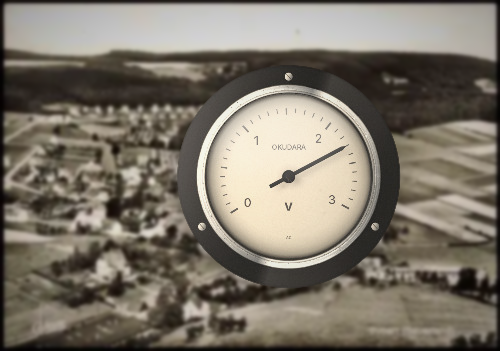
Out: 2.3 V
